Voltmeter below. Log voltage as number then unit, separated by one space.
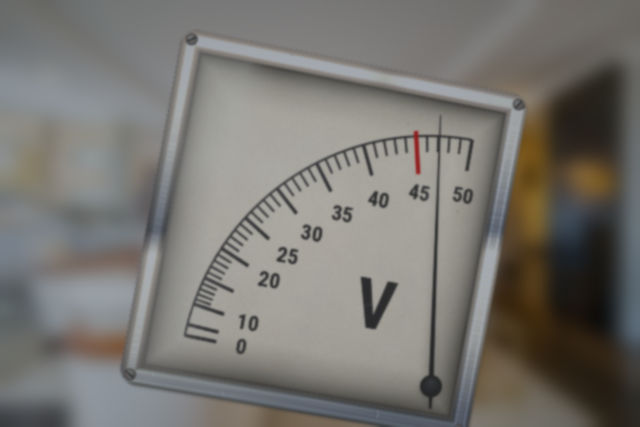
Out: 47 V
